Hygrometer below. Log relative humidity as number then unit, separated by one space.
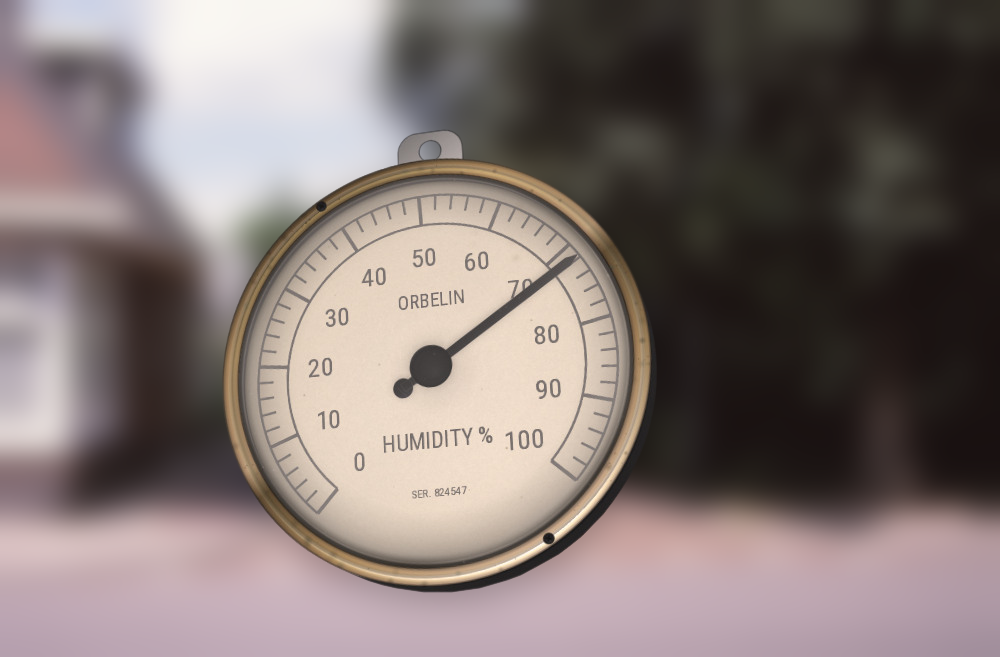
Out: 72 %
